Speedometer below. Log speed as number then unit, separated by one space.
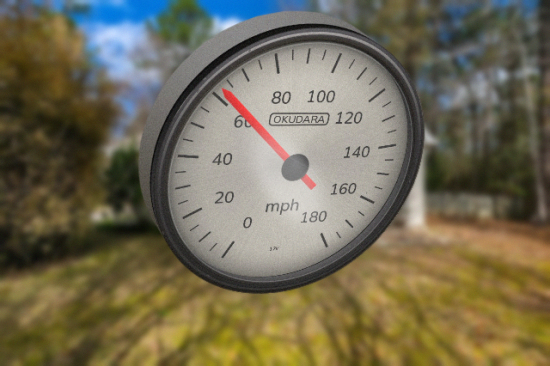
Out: 62.5 mph
